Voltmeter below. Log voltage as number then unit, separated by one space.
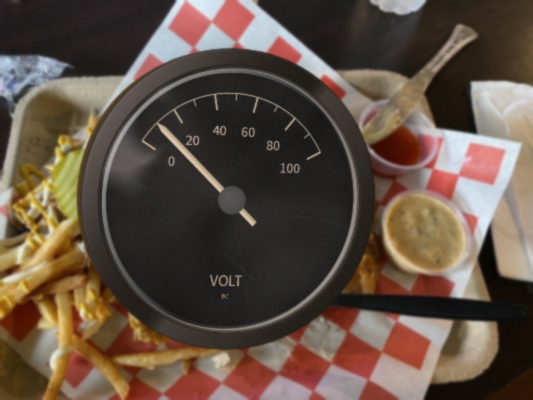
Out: 10 V
